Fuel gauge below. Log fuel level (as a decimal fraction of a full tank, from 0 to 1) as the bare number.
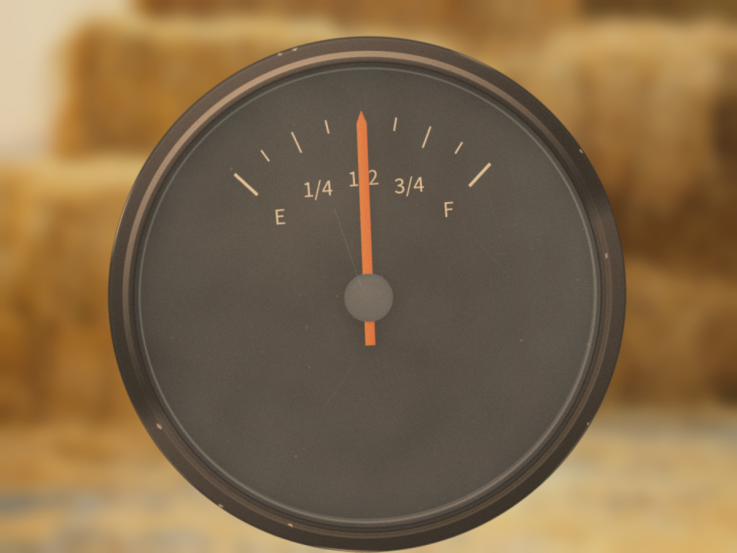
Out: 0.5
